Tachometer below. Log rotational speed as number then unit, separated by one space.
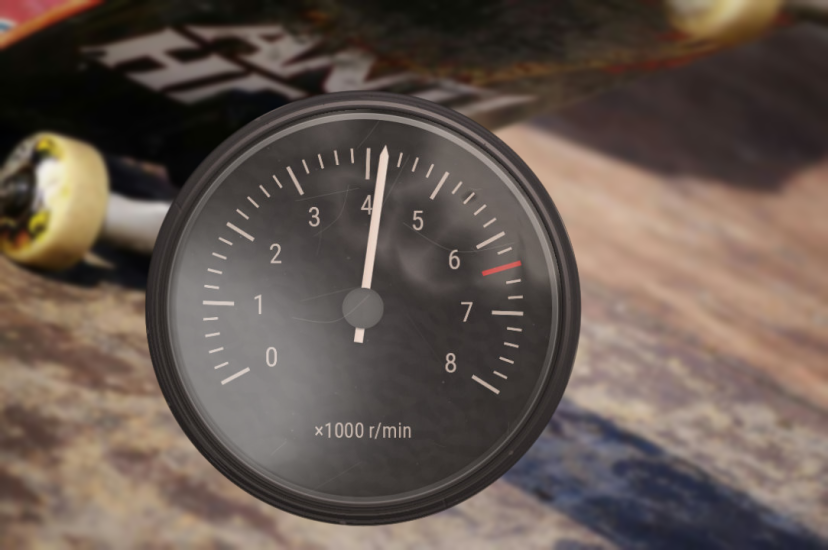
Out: 4200 rpm
